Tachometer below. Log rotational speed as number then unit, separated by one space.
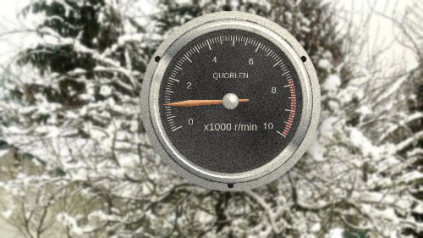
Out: 1000 rpm
